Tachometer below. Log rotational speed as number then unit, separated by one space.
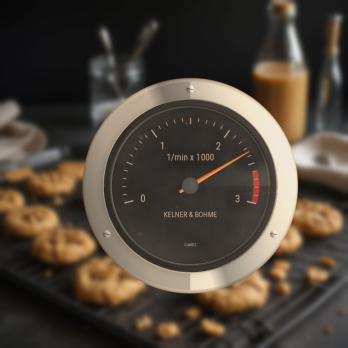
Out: 2350 rpm
